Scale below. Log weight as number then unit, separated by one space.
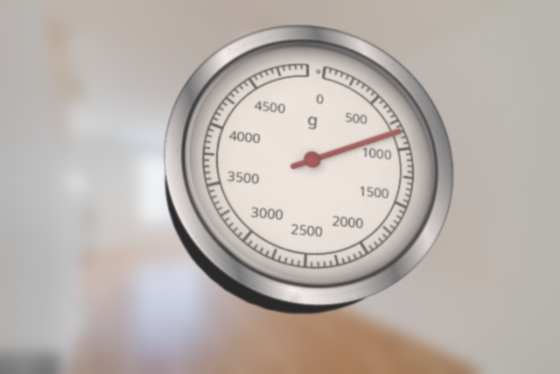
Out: 850 g
